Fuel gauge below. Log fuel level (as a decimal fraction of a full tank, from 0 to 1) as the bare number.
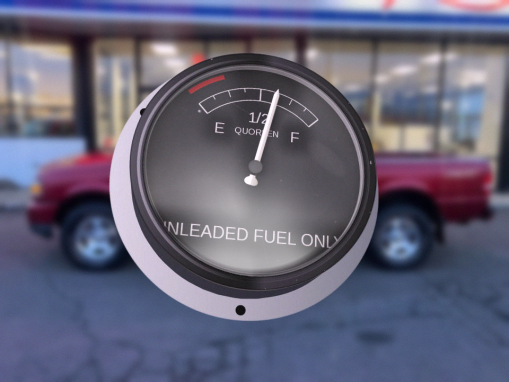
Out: 0.625
